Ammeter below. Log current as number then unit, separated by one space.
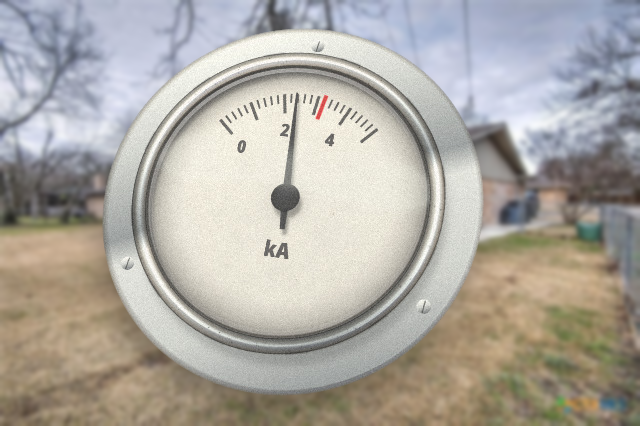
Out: 2.4 kA
